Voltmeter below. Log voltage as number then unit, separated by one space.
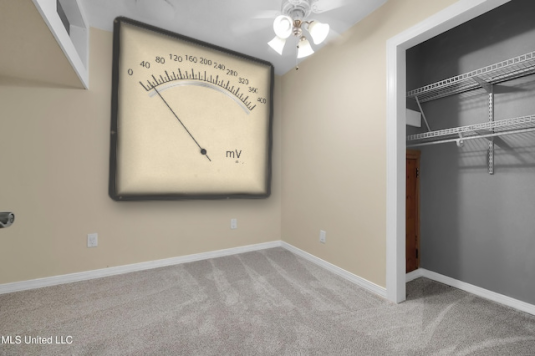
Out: 20 mV
